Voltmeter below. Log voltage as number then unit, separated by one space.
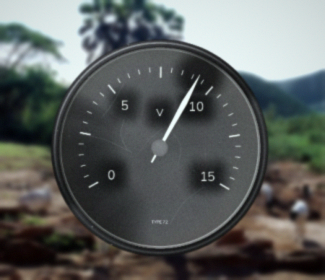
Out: 9.25 V
